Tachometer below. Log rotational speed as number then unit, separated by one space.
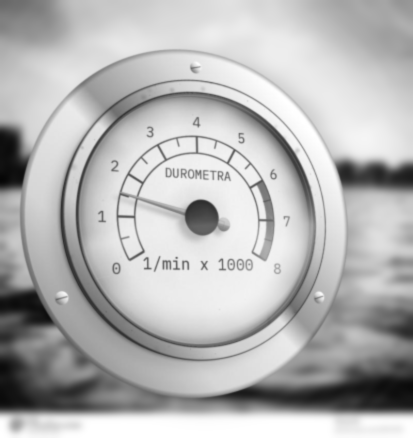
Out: 1500 rpm
